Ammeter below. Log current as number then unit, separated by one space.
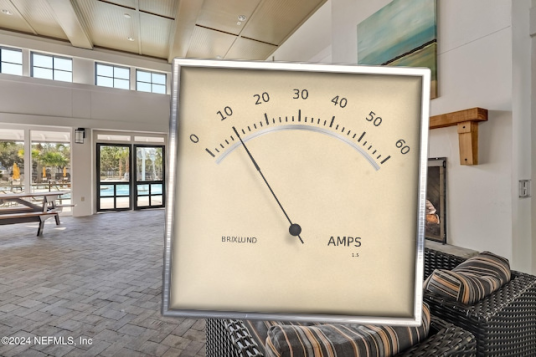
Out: 10 A
